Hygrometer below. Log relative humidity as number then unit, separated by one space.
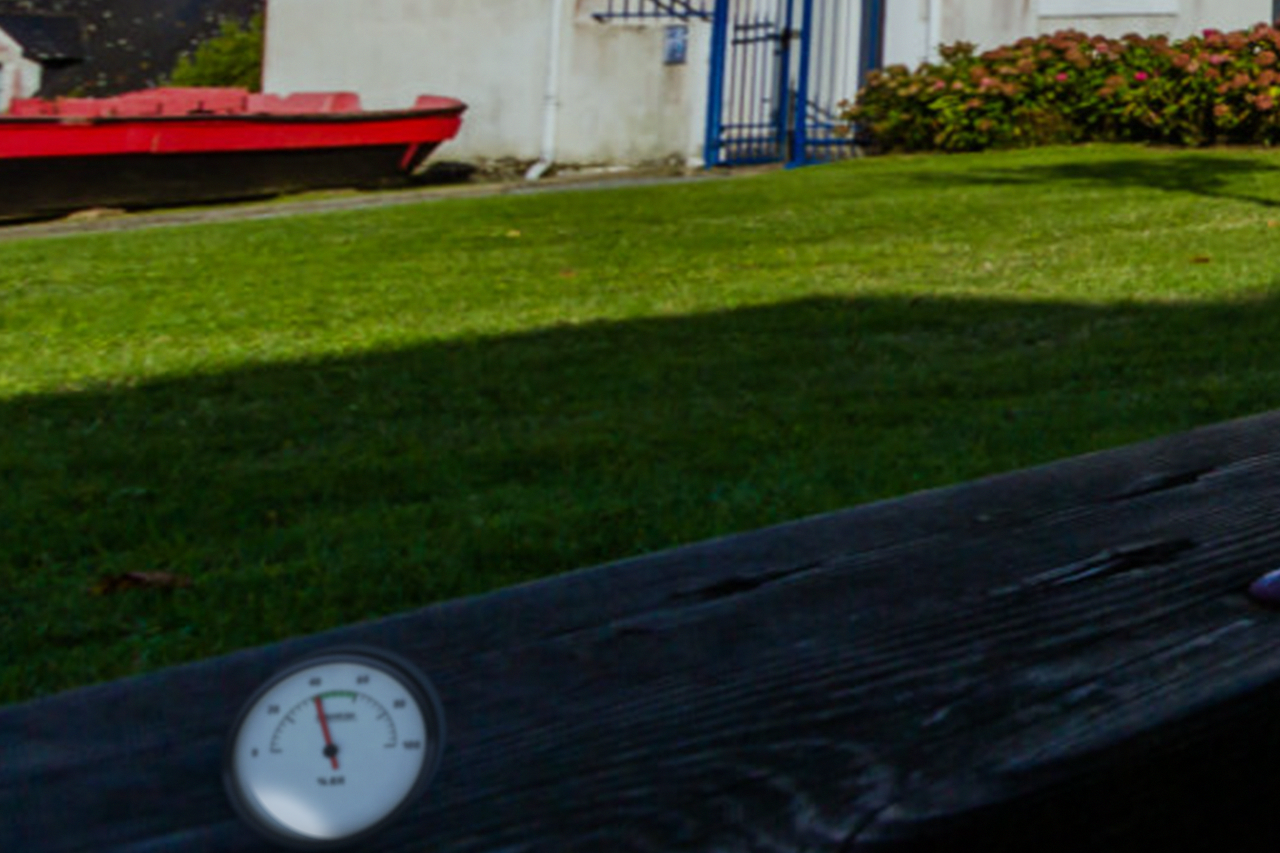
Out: 40 %
